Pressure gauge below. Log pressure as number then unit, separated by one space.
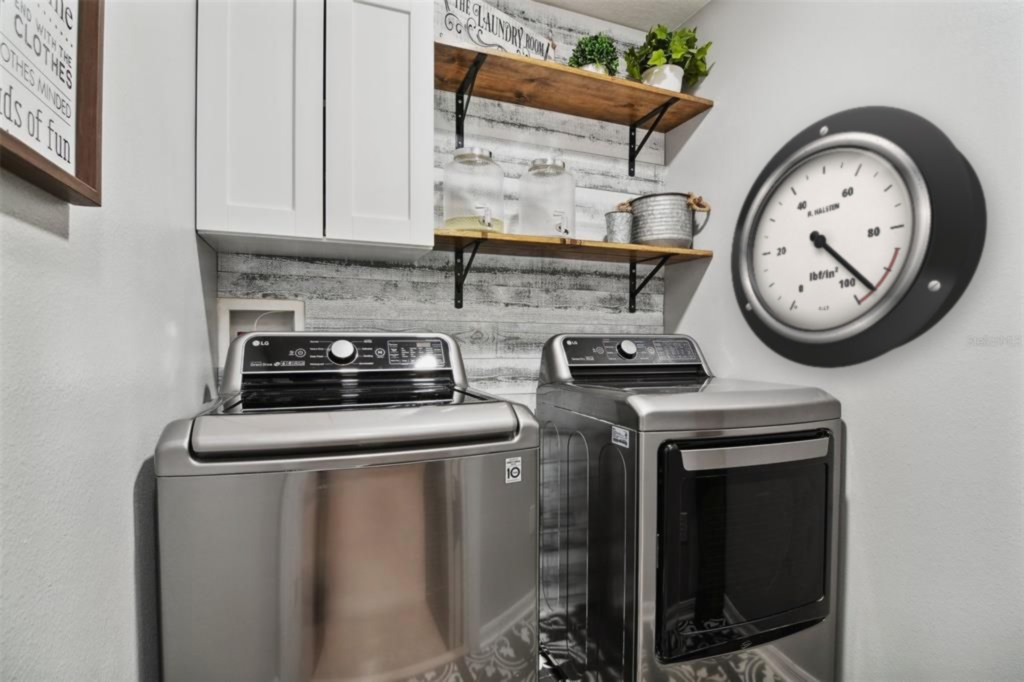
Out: 95 psi
